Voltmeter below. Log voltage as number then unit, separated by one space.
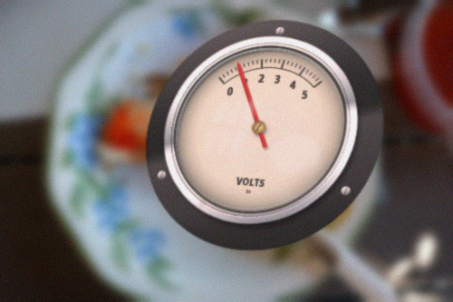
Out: 1 V
